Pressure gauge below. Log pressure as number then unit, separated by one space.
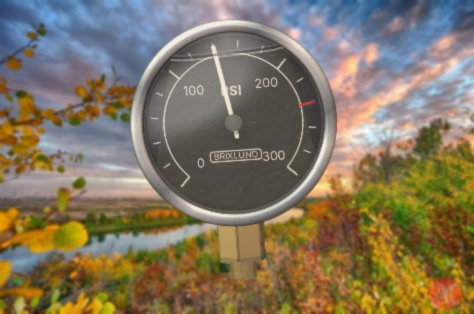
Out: 140 psi
